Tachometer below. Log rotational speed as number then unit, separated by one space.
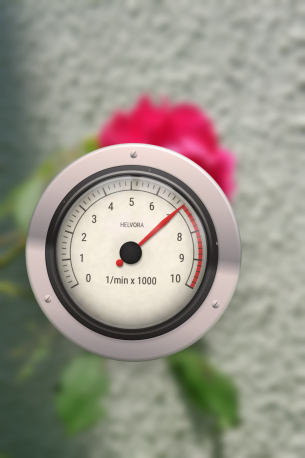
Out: 7000 rpm
